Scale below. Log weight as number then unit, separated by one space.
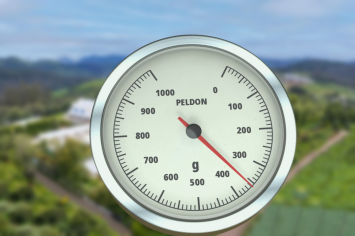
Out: 360 g
